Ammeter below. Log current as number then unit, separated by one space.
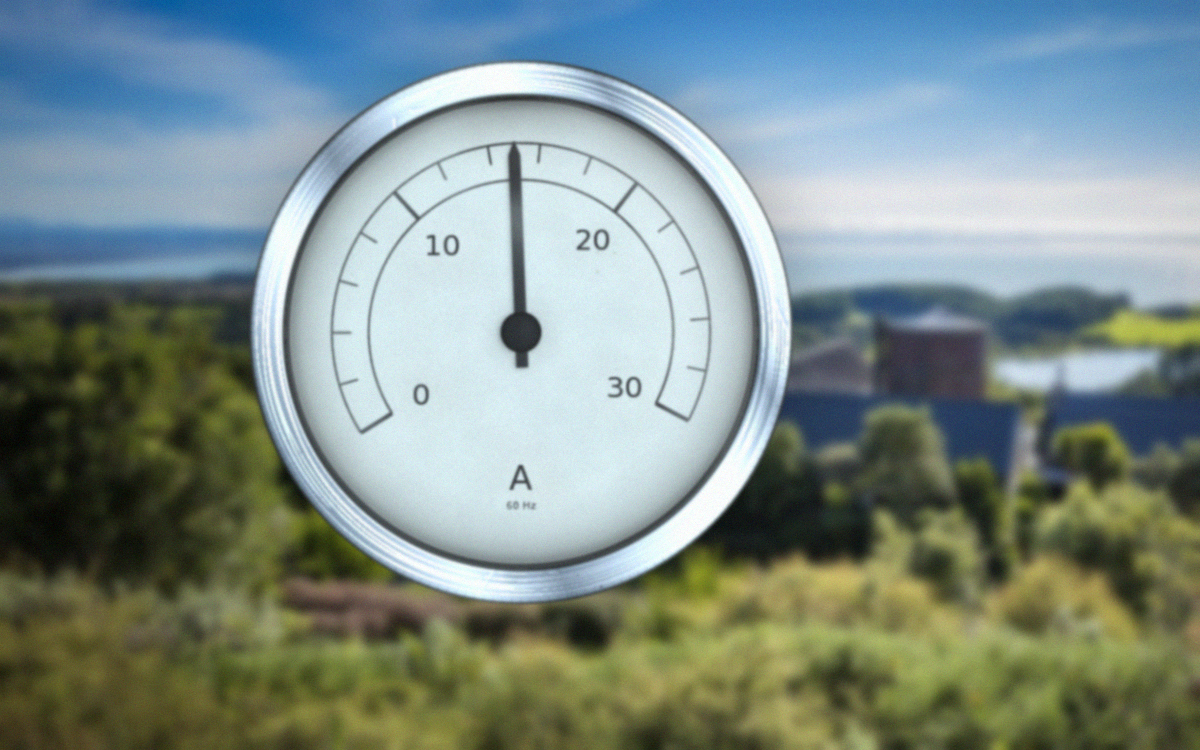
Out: 15 A
